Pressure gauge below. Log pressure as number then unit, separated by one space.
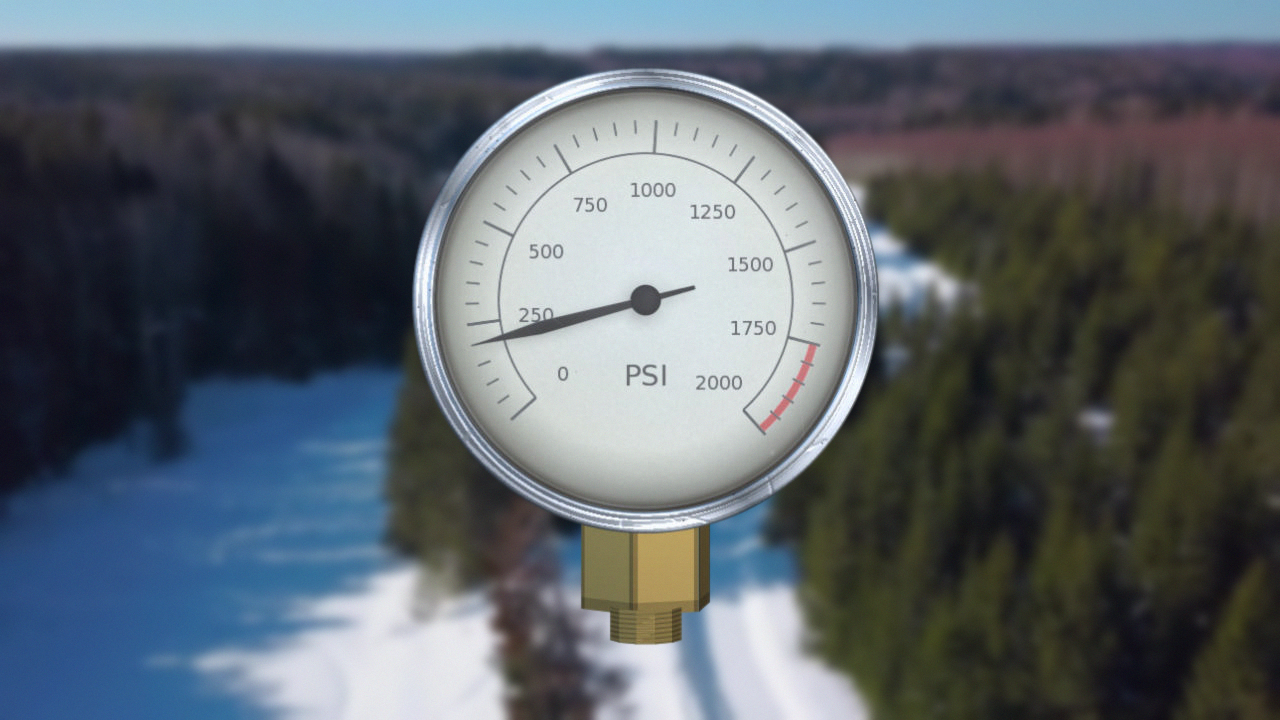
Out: 200 psi
